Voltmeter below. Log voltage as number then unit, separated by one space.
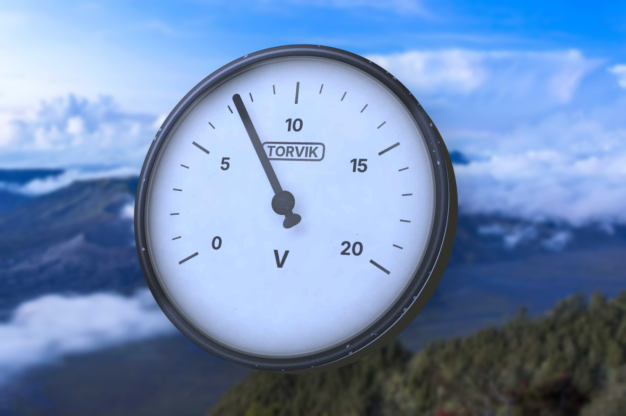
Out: 7.5 V
